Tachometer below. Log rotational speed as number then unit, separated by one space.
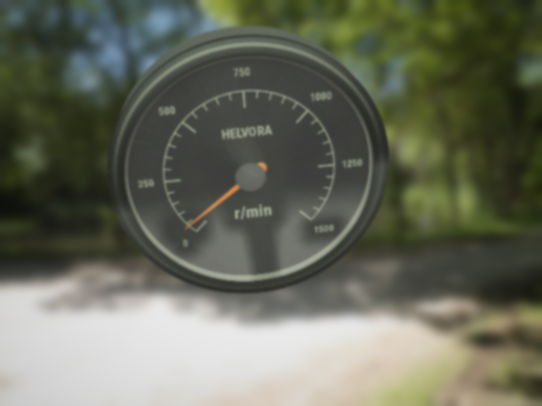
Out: 50 rpm
